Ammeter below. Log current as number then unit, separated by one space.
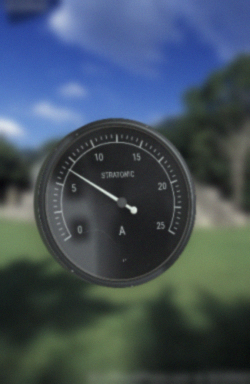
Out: 6.5 A
